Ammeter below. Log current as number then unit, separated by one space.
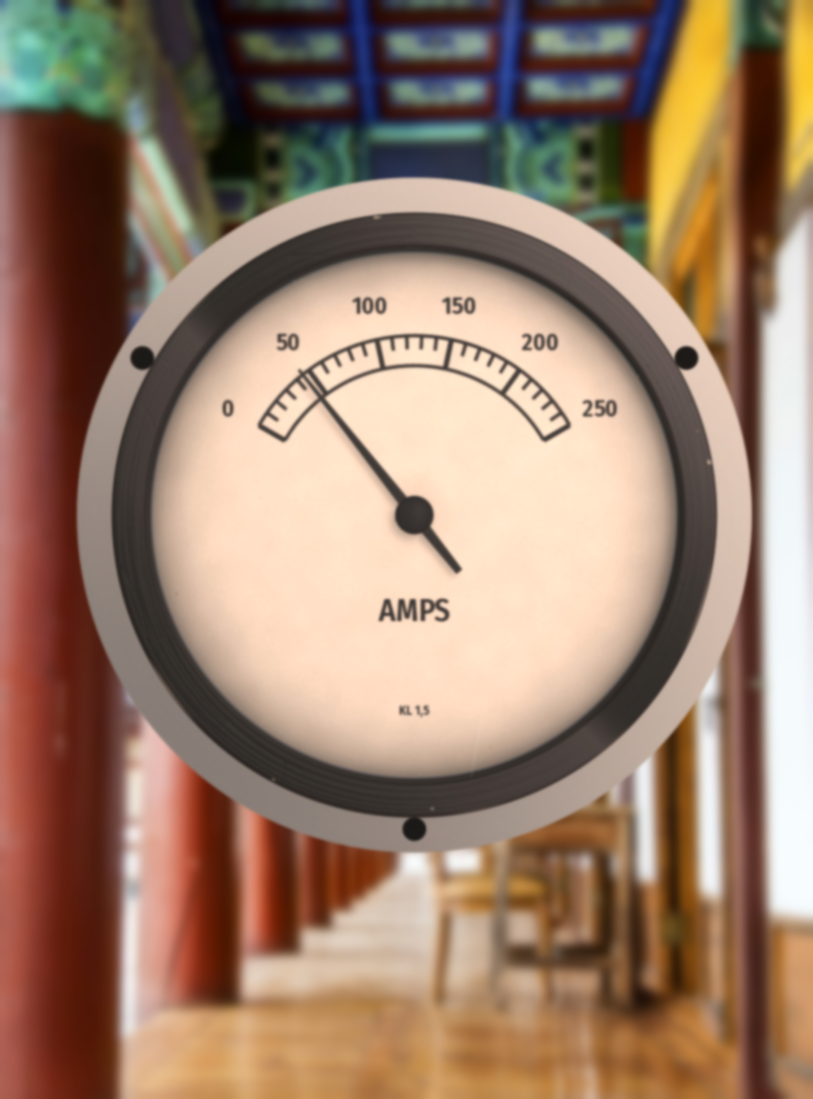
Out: 45 A
